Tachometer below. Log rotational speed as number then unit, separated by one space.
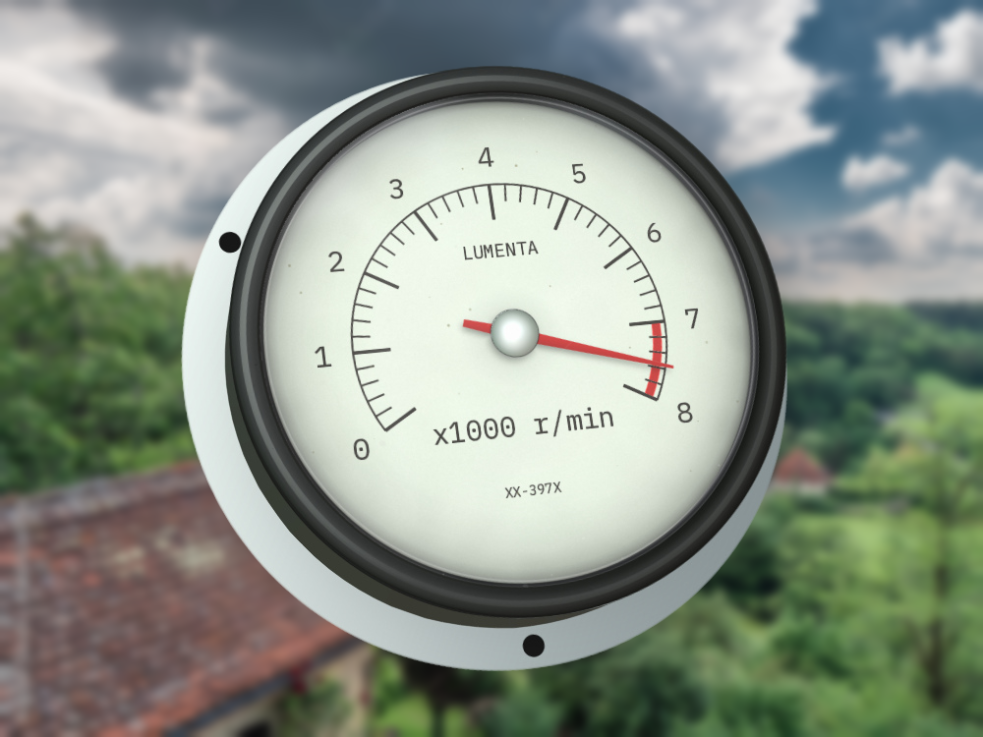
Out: 7600 rpm
